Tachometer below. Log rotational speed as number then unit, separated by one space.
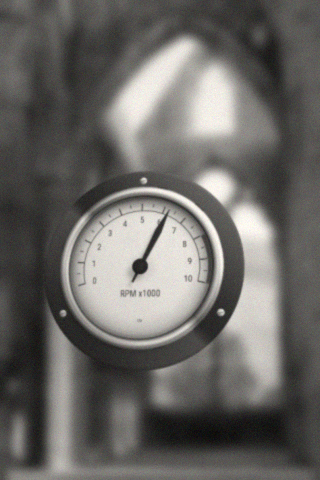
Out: 6250 rpm
